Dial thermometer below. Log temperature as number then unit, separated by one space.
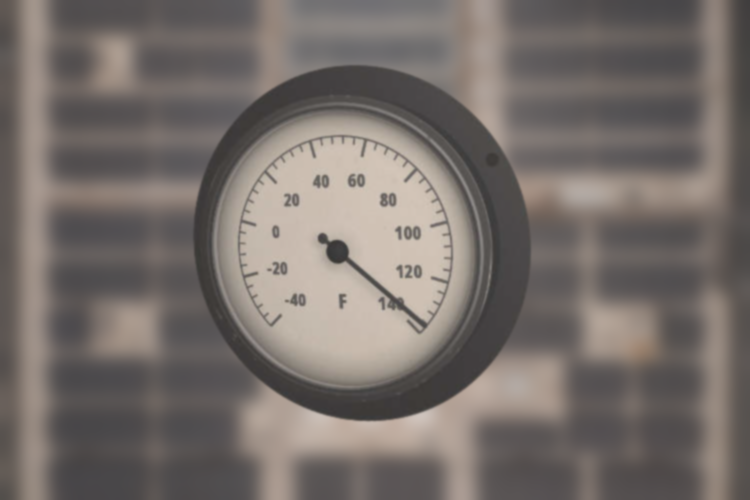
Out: 136 °F
